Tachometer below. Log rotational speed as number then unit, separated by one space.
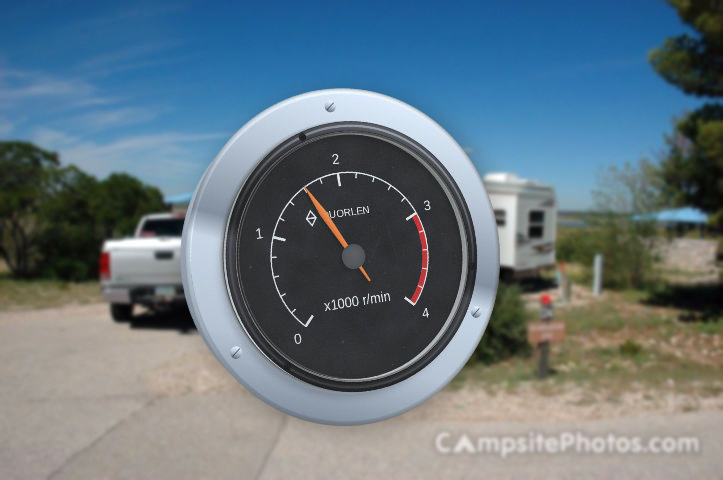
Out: 1600 rpm
